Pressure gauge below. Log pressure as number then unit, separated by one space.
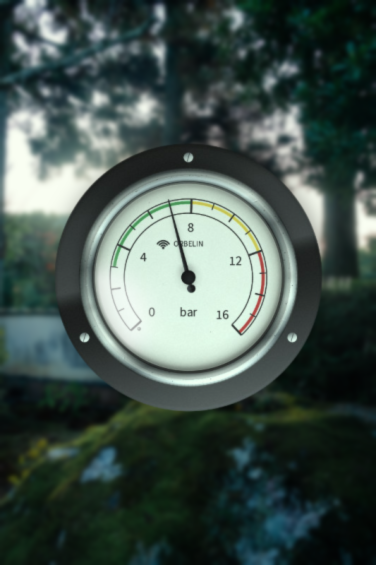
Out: 7 bar
